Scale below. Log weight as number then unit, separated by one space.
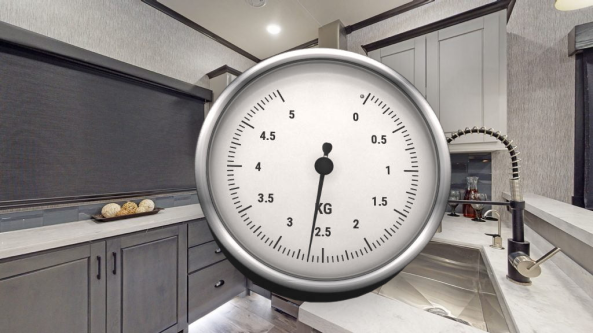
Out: 2.65 kg
